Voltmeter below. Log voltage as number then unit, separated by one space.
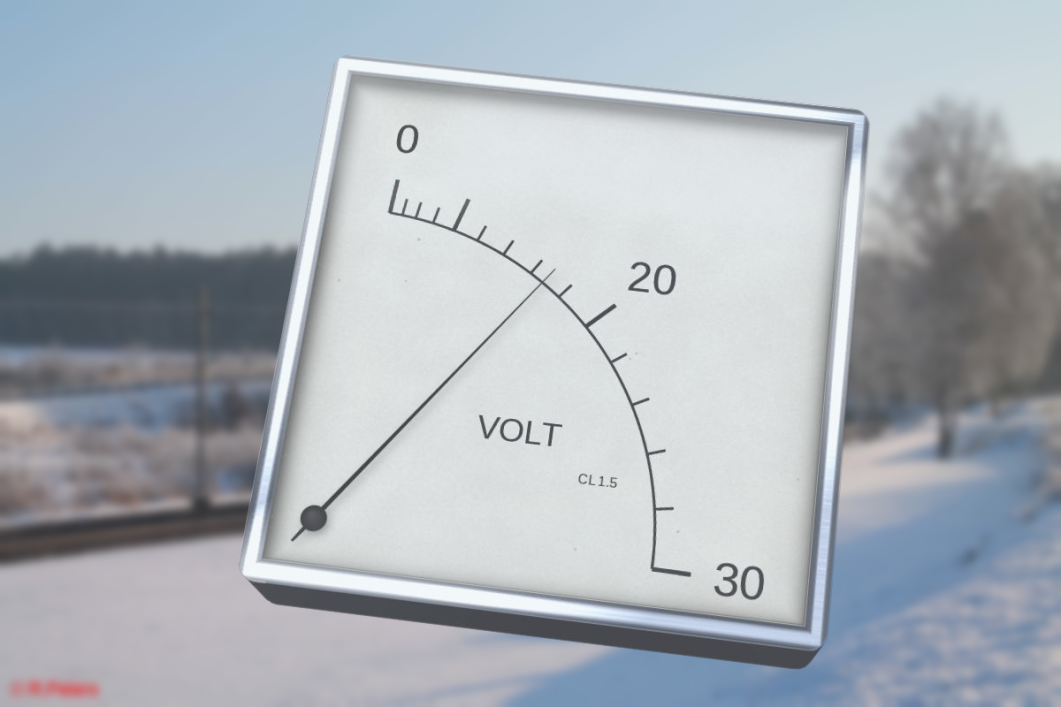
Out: 17 V
